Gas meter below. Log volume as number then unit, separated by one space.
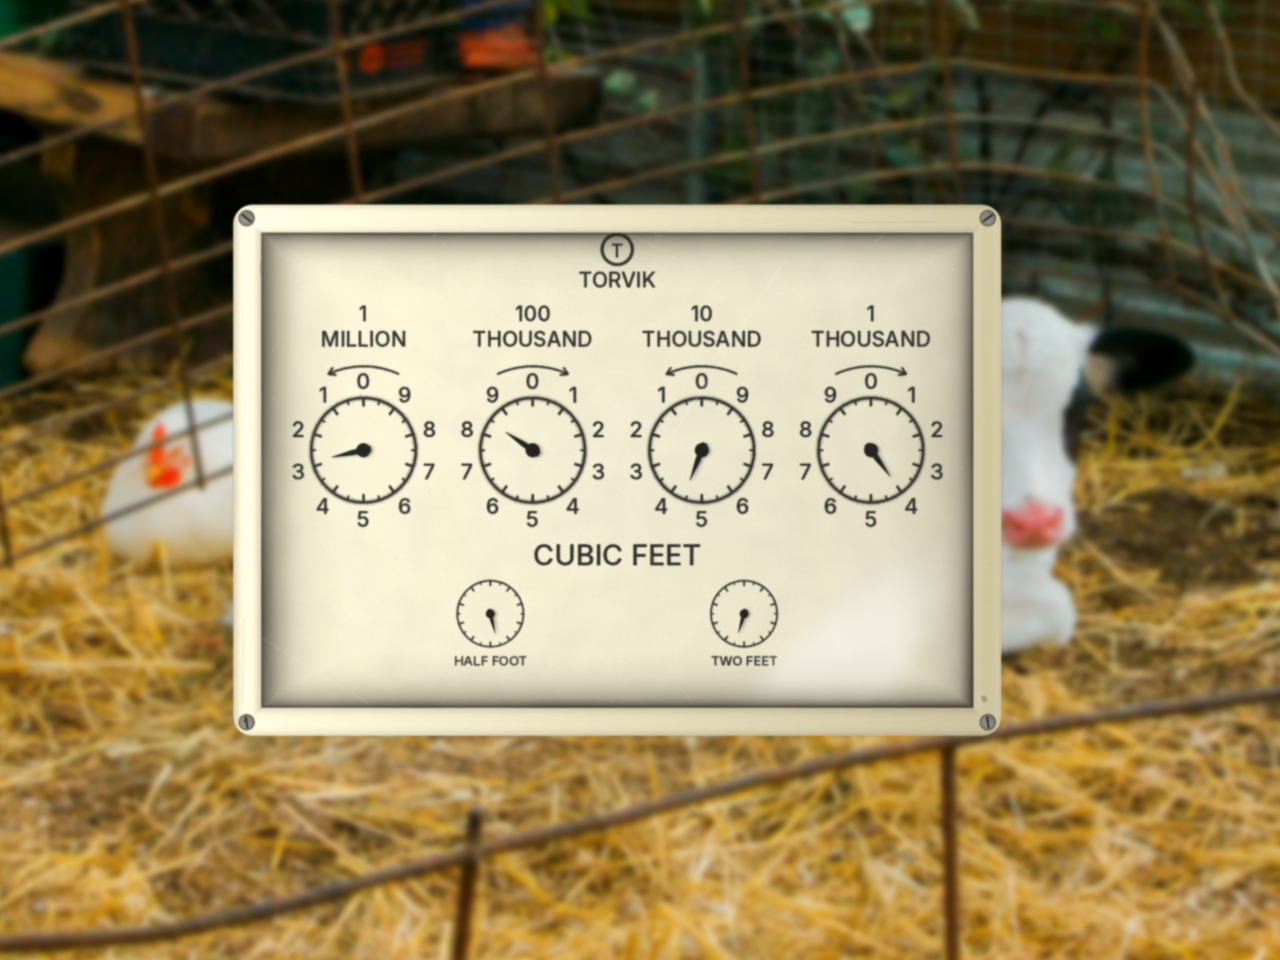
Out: 284400 ft³
